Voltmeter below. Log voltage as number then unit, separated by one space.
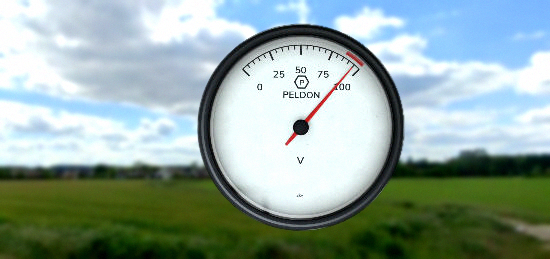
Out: 95 V
